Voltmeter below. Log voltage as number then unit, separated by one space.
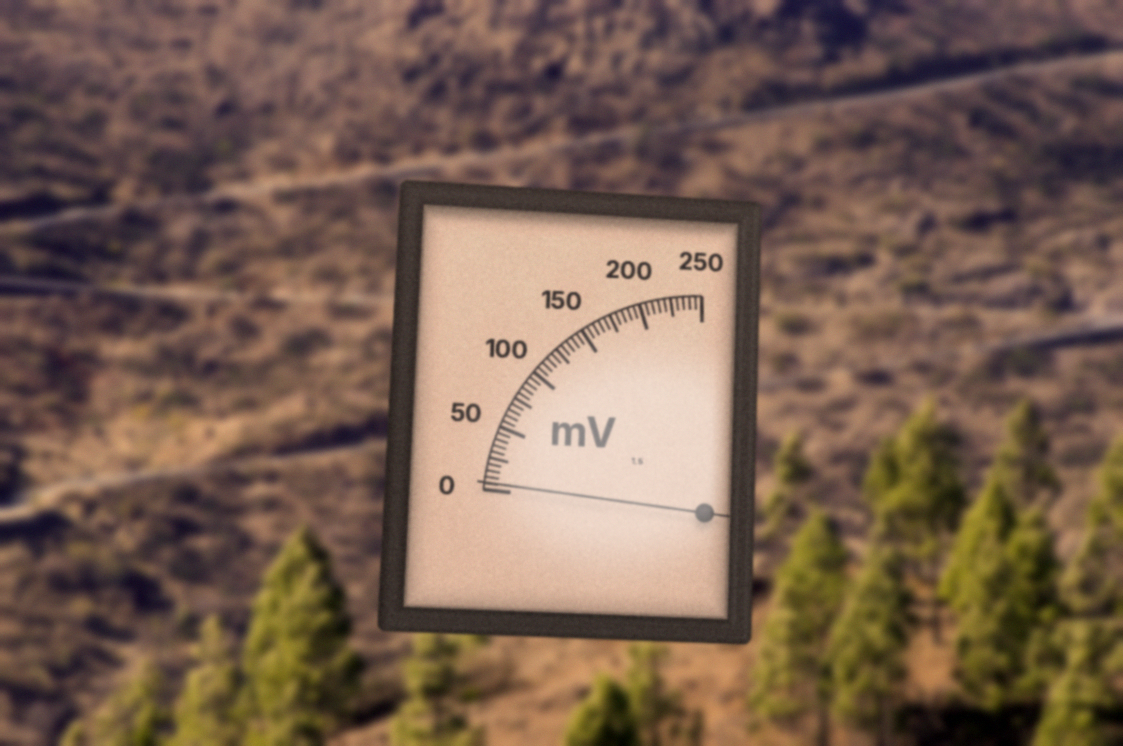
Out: 5 mV
